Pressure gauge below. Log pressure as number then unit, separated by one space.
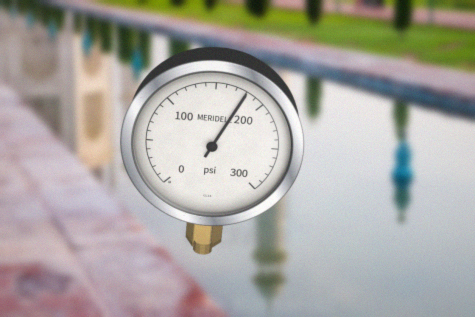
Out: 180 psi
